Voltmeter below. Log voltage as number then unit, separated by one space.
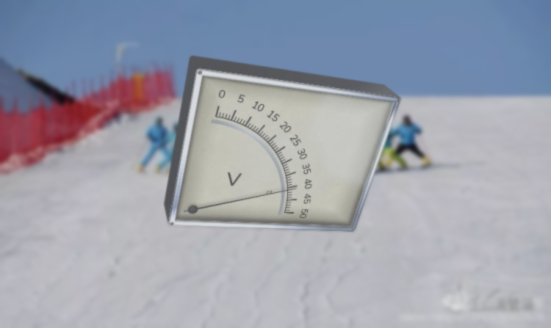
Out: 40 V
